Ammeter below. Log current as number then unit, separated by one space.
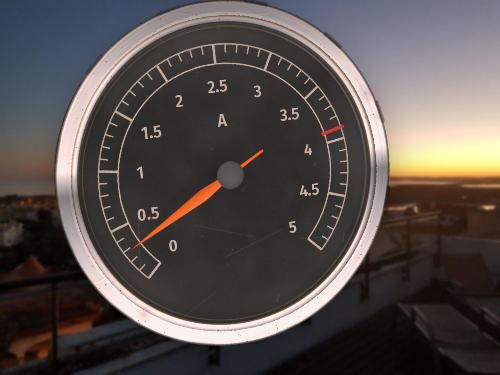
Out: 0.3 A
